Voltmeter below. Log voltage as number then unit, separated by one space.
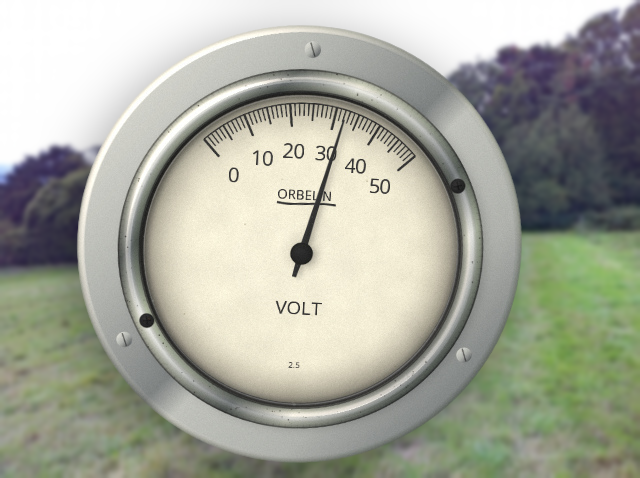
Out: 32 V
